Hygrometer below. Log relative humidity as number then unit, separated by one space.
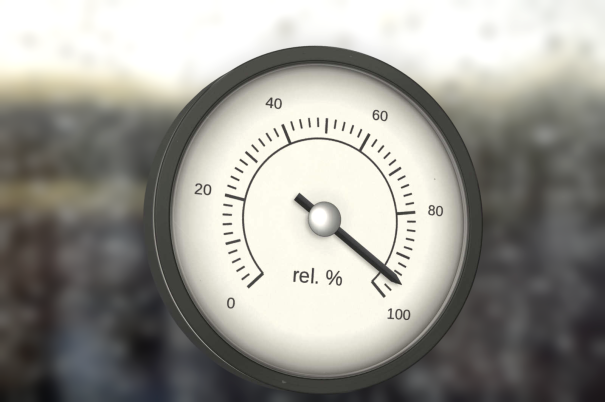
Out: 96 %
